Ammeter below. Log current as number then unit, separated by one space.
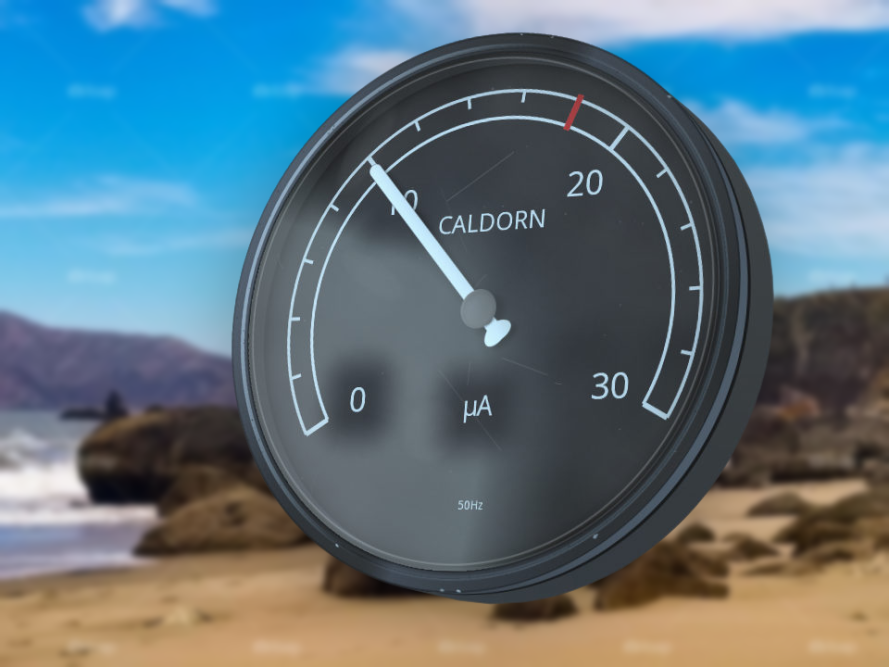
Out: 10 µA
